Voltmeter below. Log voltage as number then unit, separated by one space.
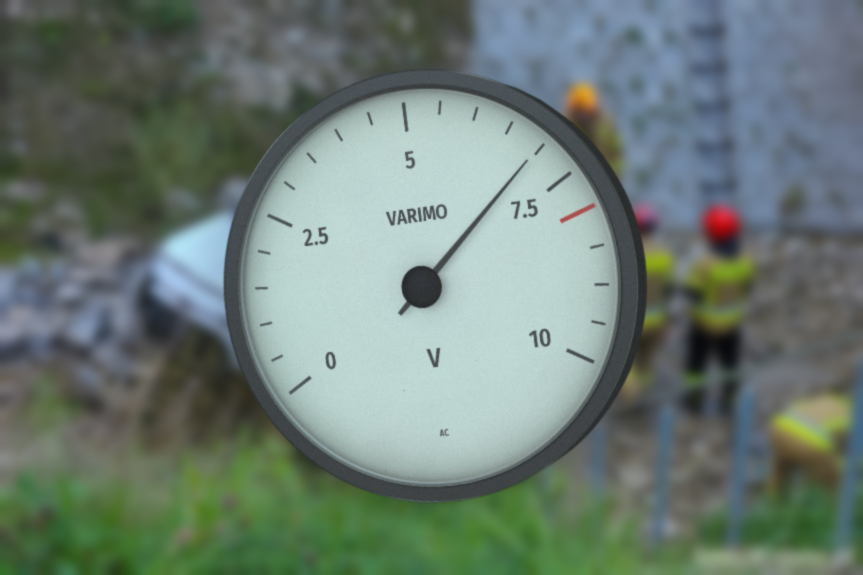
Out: 7 V
